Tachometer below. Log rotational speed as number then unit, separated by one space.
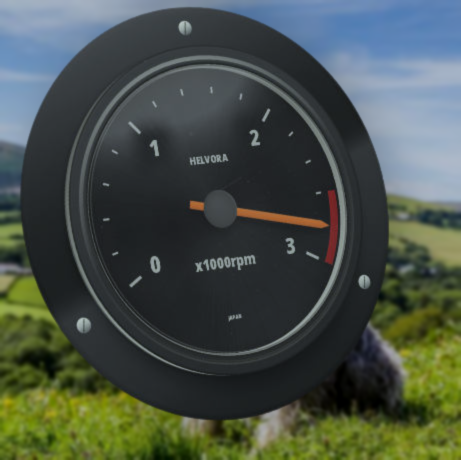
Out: 2800 rpm
